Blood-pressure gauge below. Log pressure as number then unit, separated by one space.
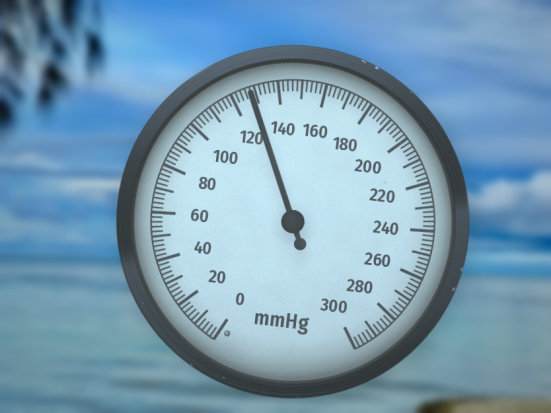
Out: 128 mmHg
